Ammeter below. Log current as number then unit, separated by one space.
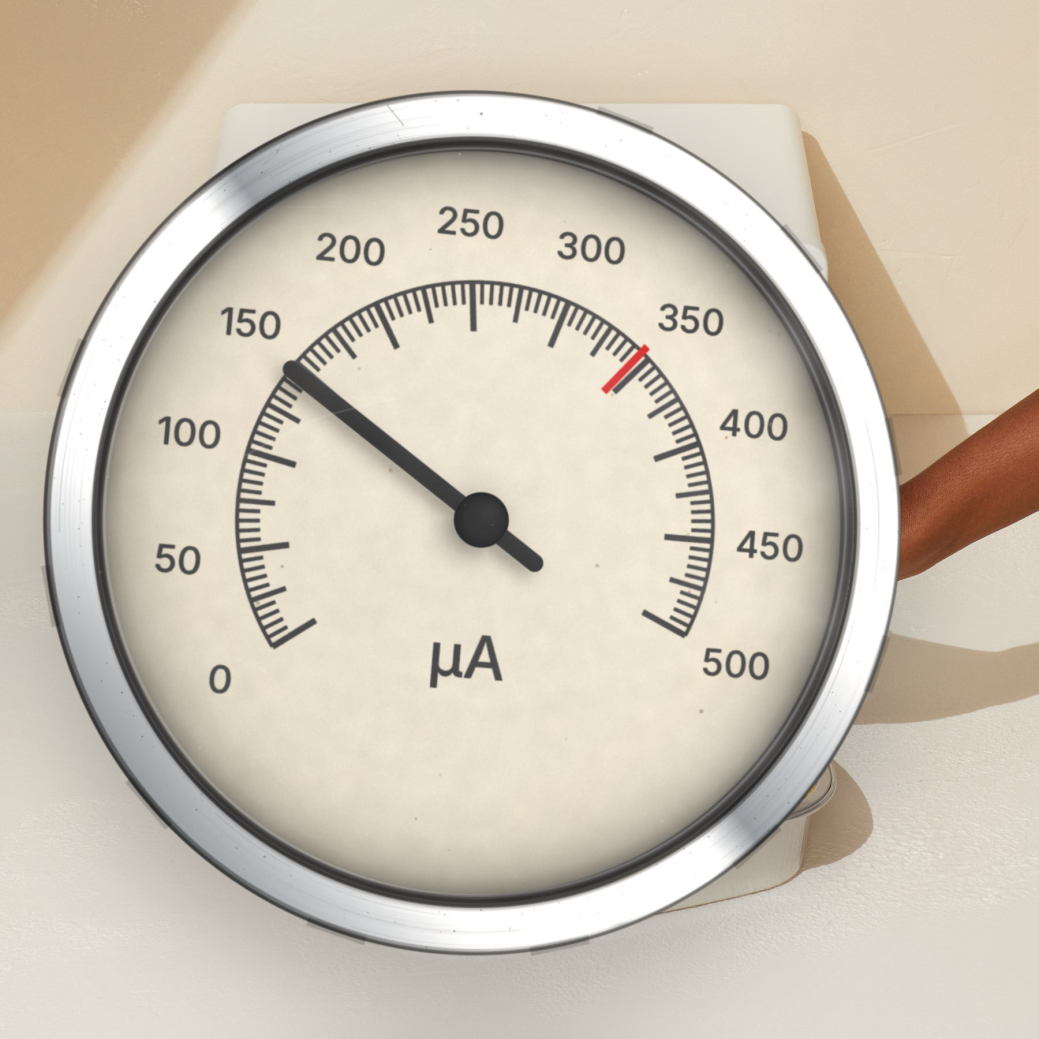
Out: 145 µA
